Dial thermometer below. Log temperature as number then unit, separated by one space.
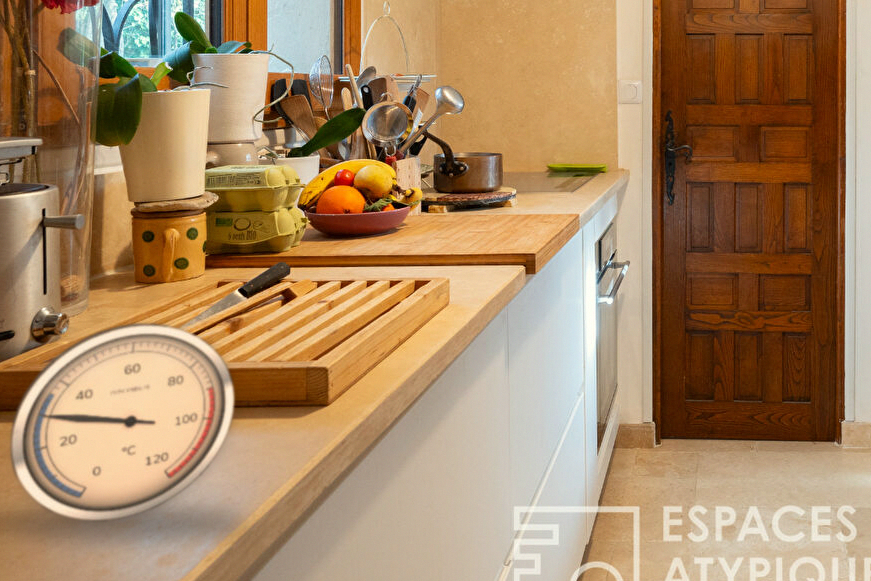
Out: 30 °C
